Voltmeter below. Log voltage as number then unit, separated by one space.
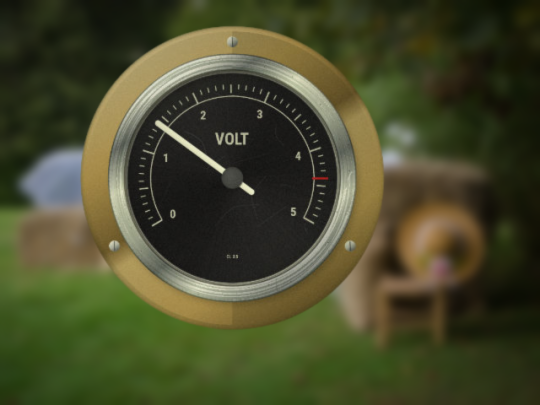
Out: 1.4 V
